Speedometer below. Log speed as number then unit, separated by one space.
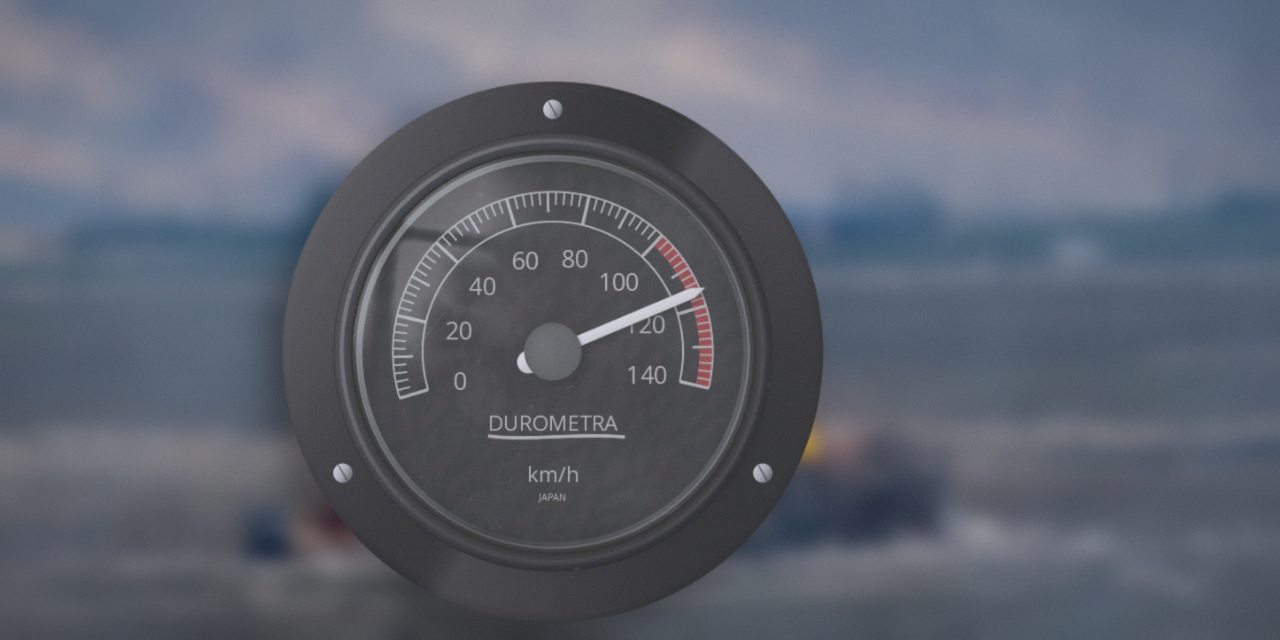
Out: 116 km/h
